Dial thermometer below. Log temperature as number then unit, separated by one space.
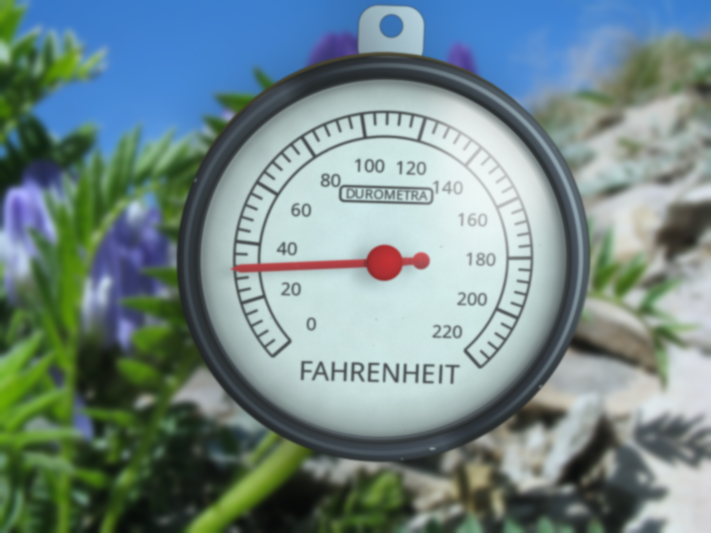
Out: 32 °F
